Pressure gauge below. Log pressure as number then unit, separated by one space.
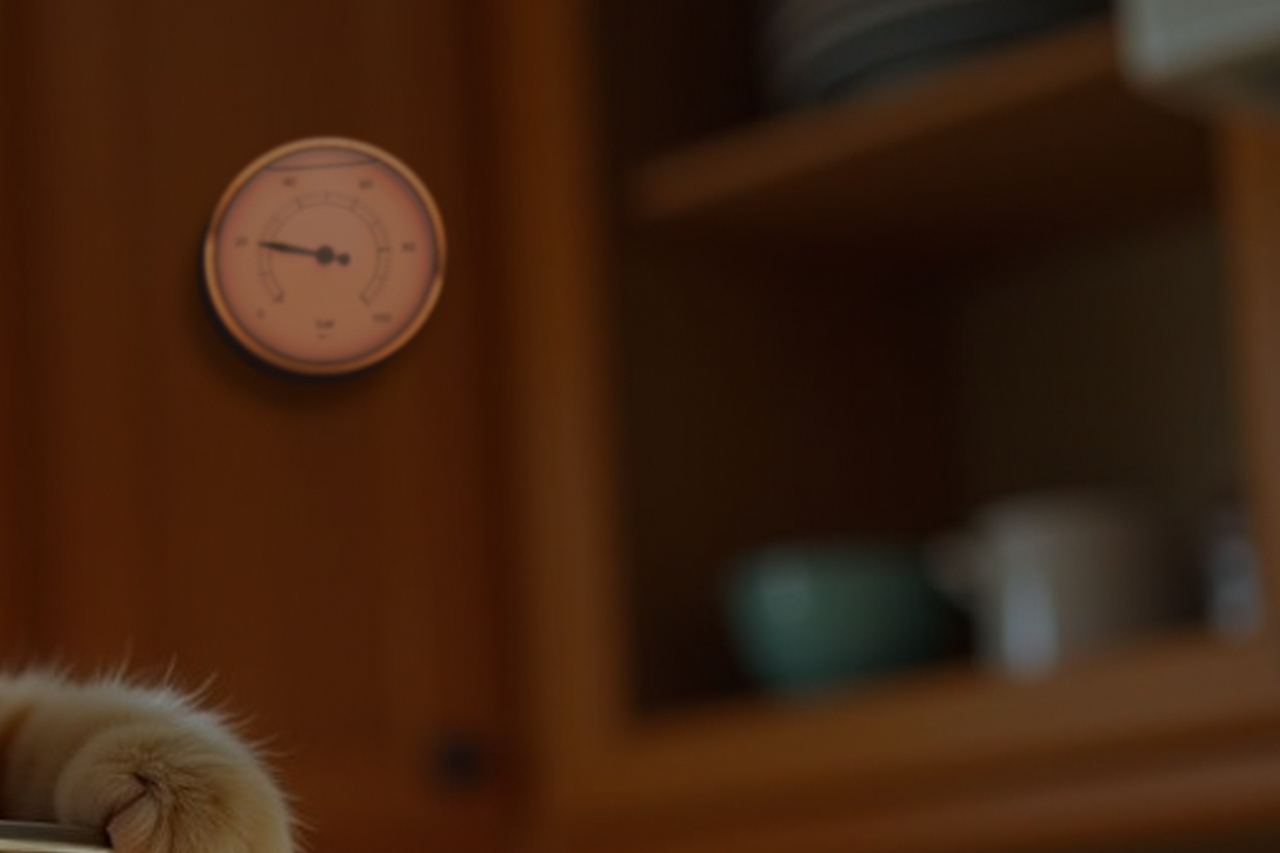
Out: 20 bar
